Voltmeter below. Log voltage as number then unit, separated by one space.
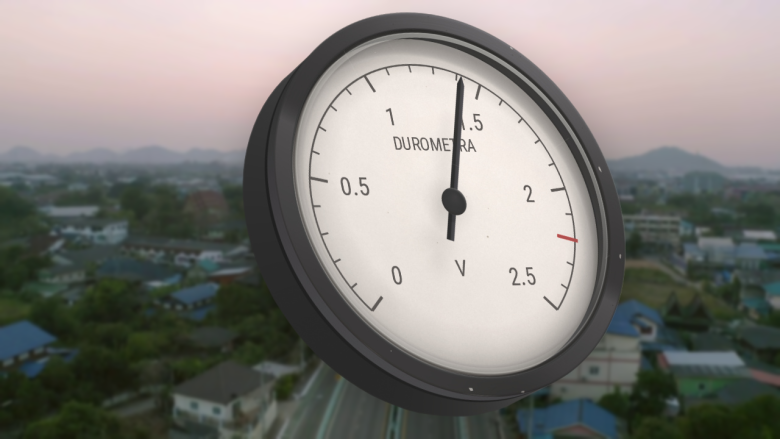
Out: 1.4 V
